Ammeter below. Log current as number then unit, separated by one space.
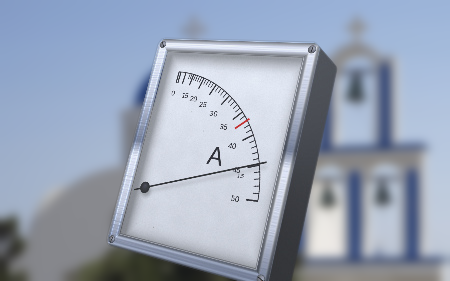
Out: 45 A
